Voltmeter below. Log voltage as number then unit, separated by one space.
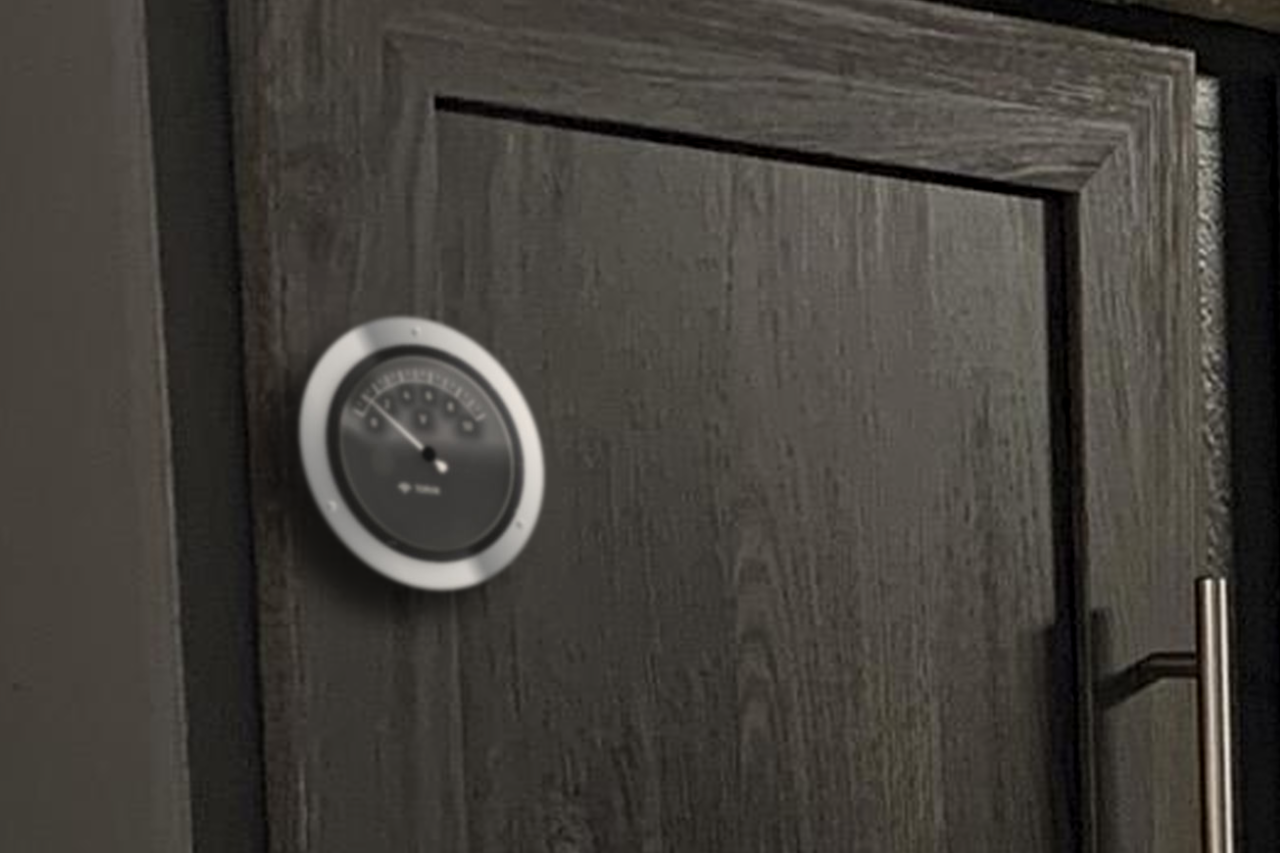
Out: 1 V
